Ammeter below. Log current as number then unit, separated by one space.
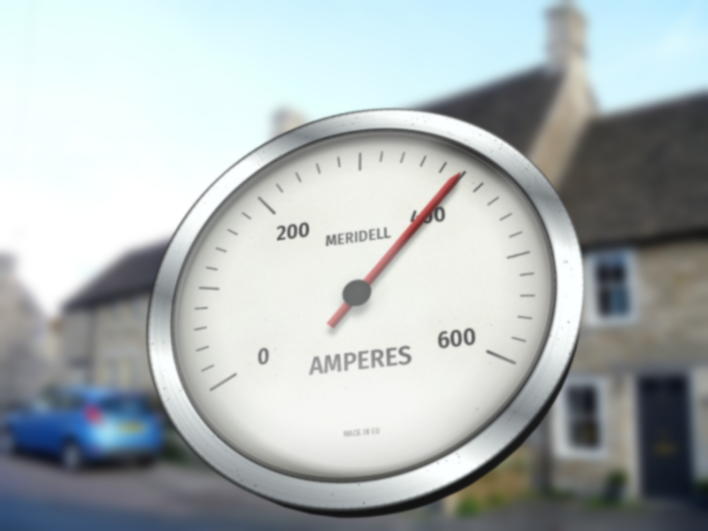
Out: 400 A
